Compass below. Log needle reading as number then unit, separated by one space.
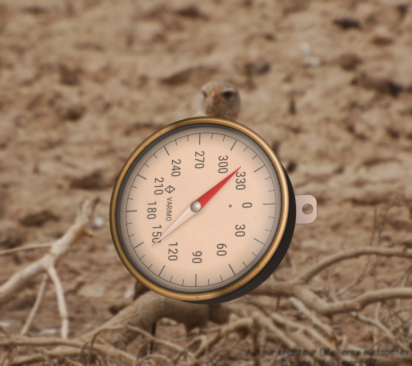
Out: 320 °
